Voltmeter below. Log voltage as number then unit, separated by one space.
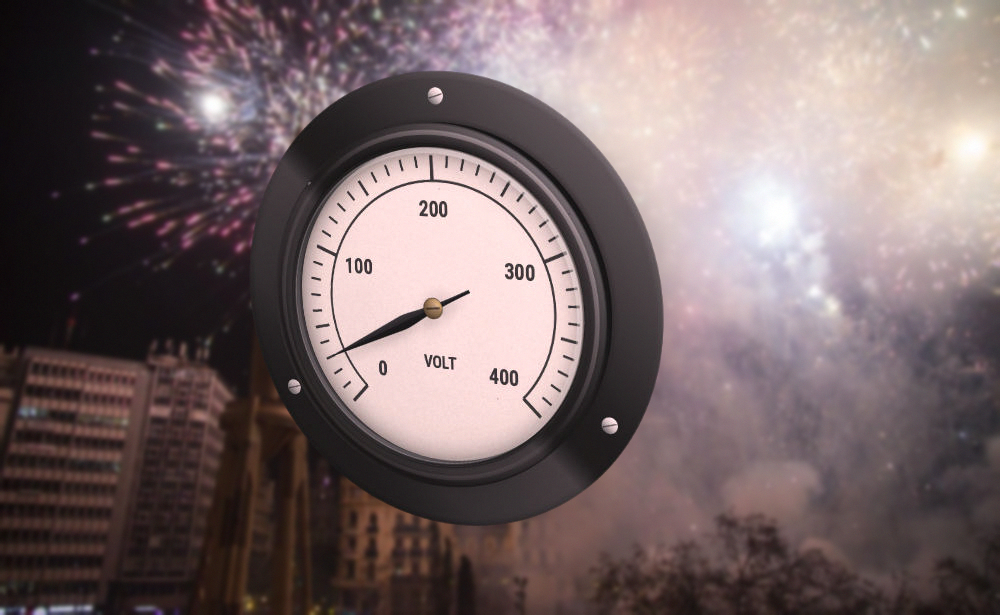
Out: 30 V
